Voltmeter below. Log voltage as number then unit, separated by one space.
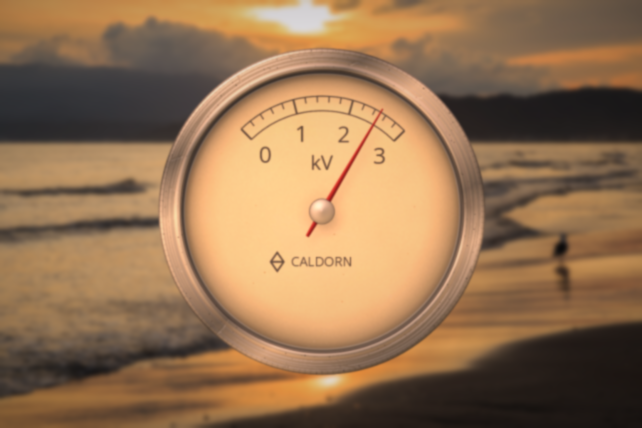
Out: 2.5 kV
